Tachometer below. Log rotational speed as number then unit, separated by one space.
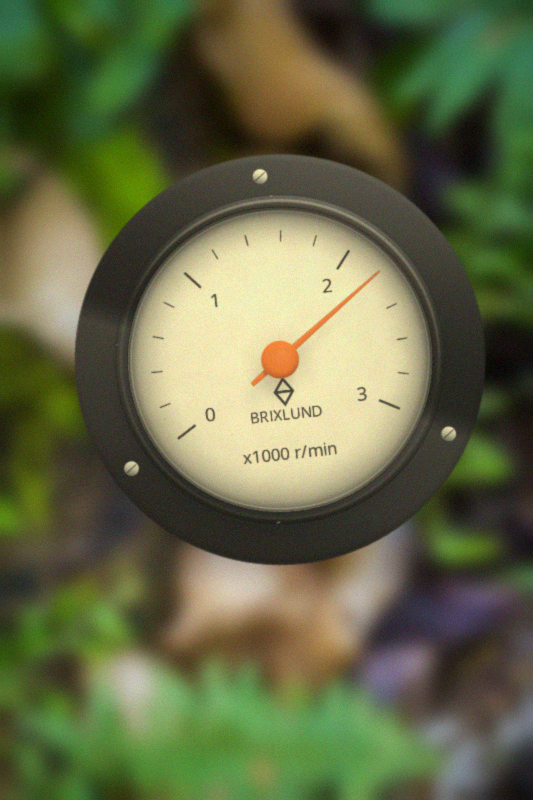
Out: 2200 rpm
